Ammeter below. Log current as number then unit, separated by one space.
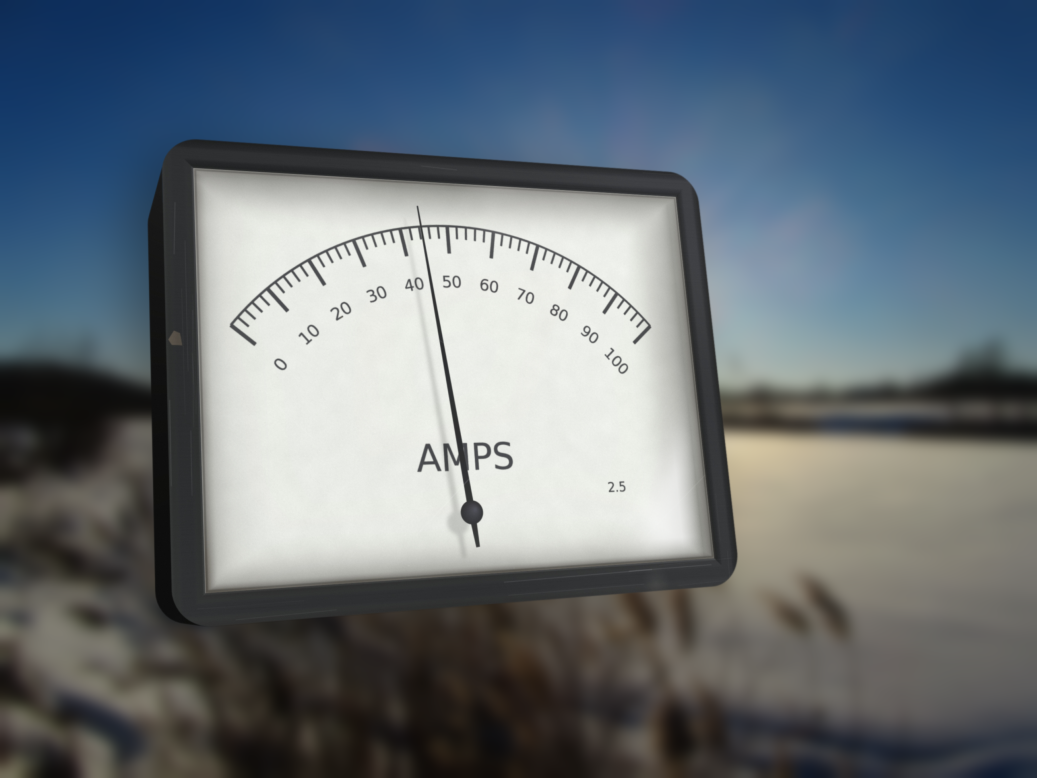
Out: 44 A
